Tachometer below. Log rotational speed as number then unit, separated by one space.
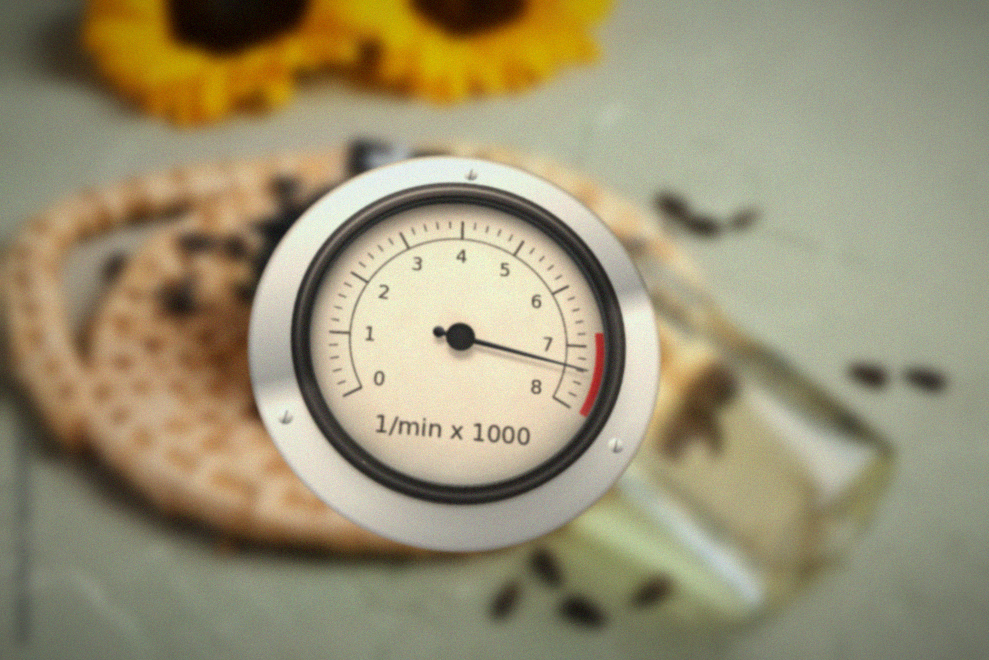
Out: 7400 rpm
